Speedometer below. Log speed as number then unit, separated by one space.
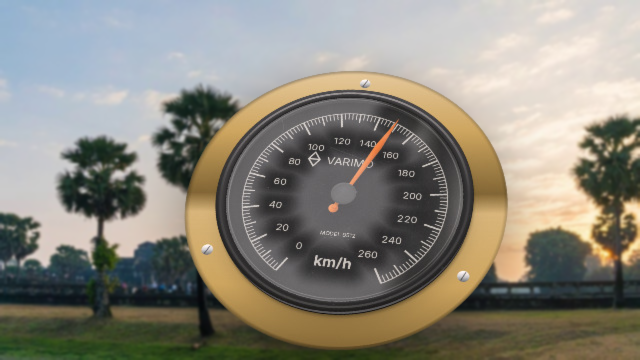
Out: 150 km/h
